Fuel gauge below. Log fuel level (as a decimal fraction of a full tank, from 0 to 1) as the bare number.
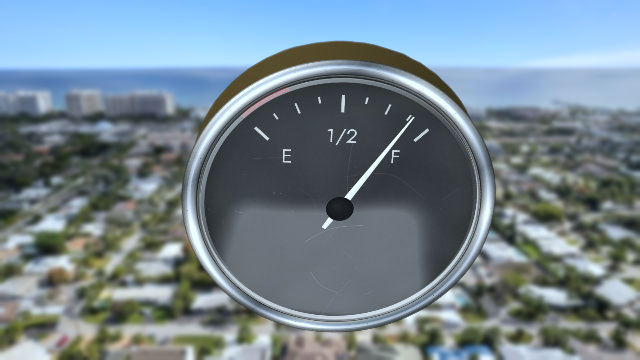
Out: 0.875
